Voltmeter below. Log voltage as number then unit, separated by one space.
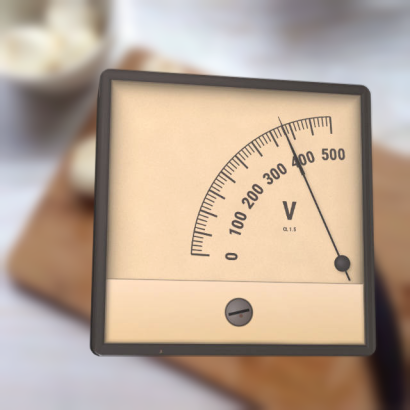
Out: 380 V
